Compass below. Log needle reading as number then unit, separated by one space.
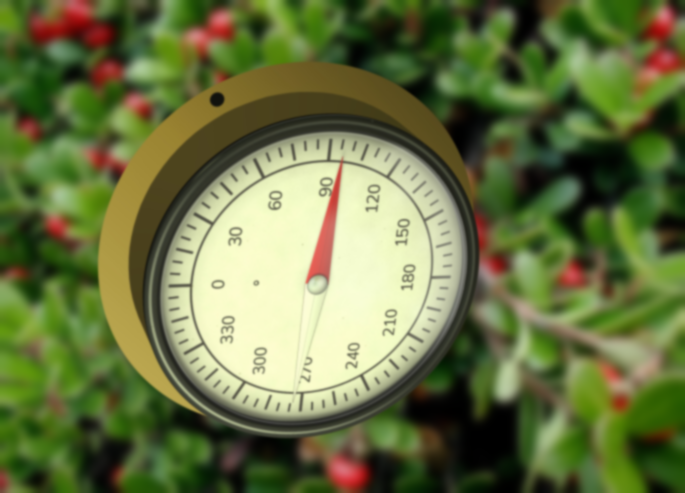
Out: 95 °
